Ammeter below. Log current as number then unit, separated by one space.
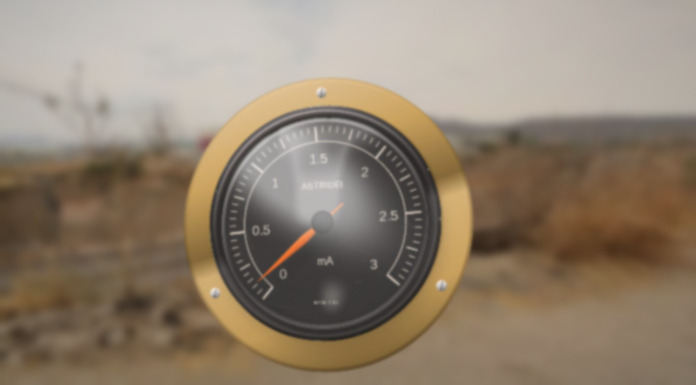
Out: 0.1 mA
